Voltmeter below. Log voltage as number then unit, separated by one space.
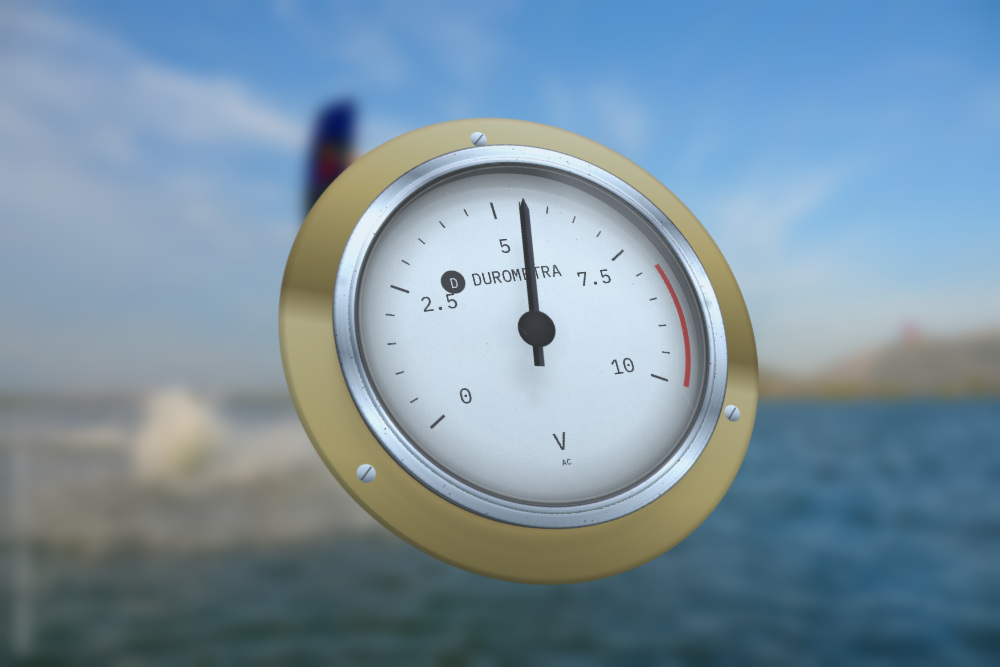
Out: 5.5 V
